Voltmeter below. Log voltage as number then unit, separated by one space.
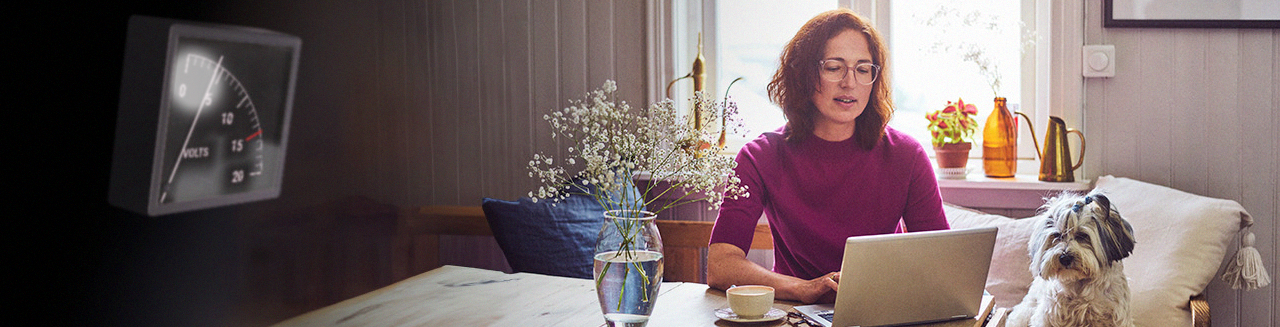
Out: 4 V
